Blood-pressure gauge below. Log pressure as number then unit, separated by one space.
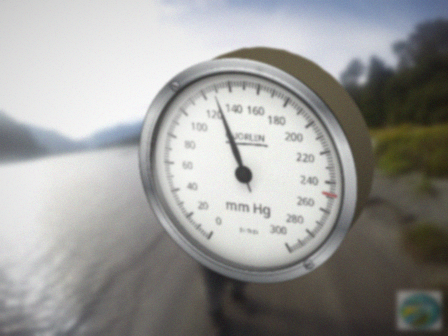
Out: 130 mmHg
